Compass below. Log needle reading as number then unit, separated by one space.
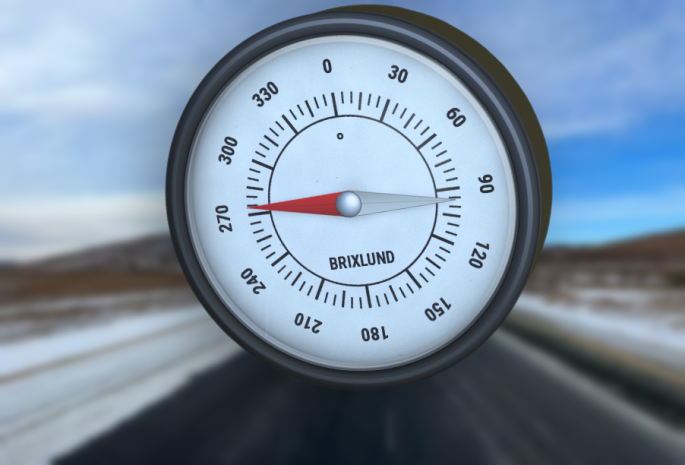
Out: 275 °
